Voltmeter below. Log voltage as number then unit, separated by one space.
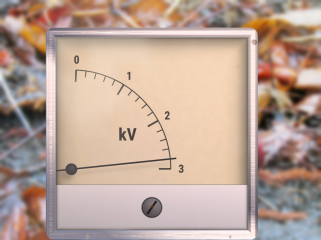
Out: 2.8 kV
